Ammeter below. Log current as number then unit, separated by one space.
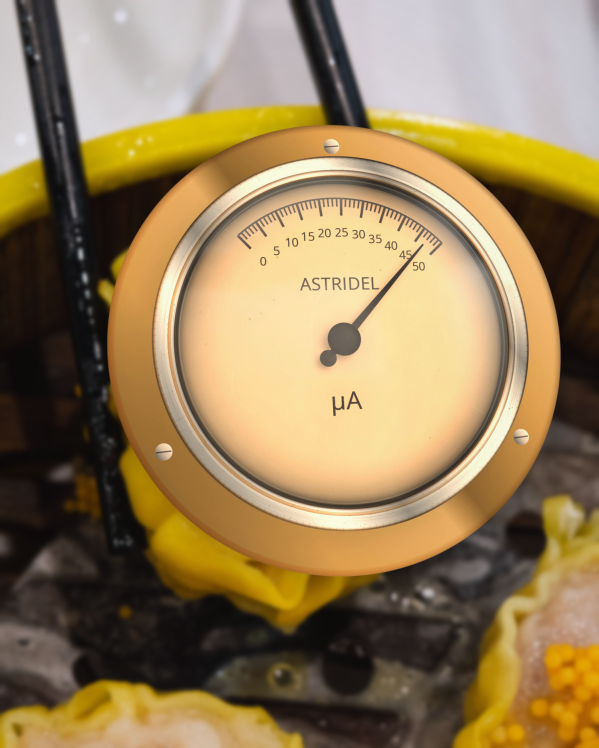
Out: 47 µA
